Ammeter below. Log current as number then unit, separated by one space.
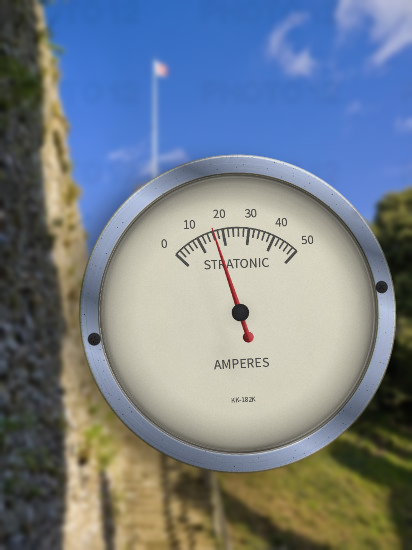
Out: 16 A
